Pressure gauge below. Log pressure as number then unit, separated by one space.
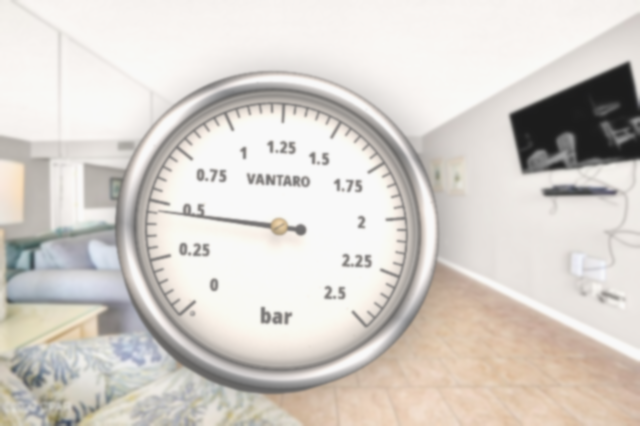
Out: 0.45 bar
